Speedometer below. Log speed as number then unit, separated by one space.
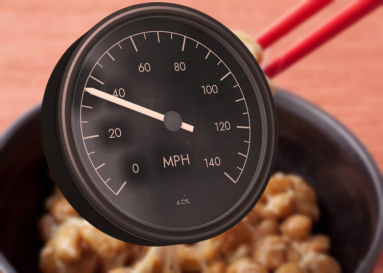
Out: 35 mph
